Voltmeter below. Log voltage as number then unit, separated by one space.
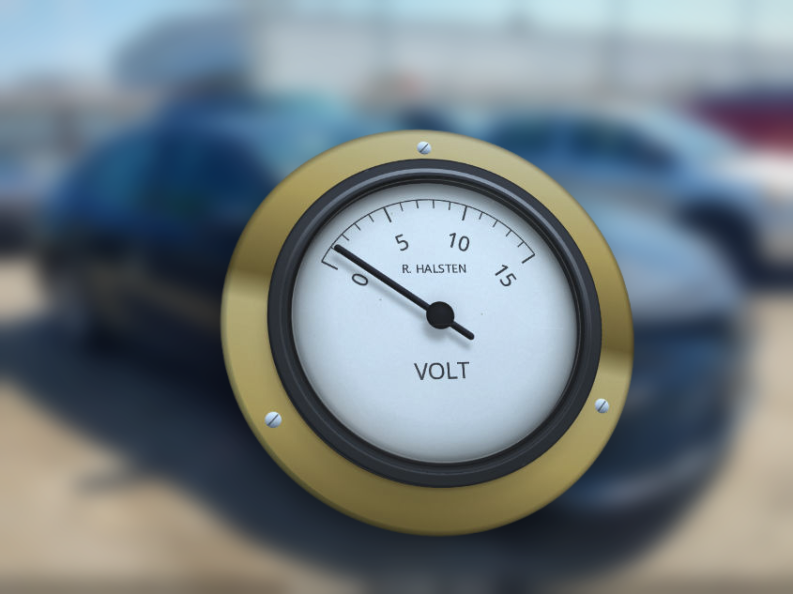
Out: 1 V
